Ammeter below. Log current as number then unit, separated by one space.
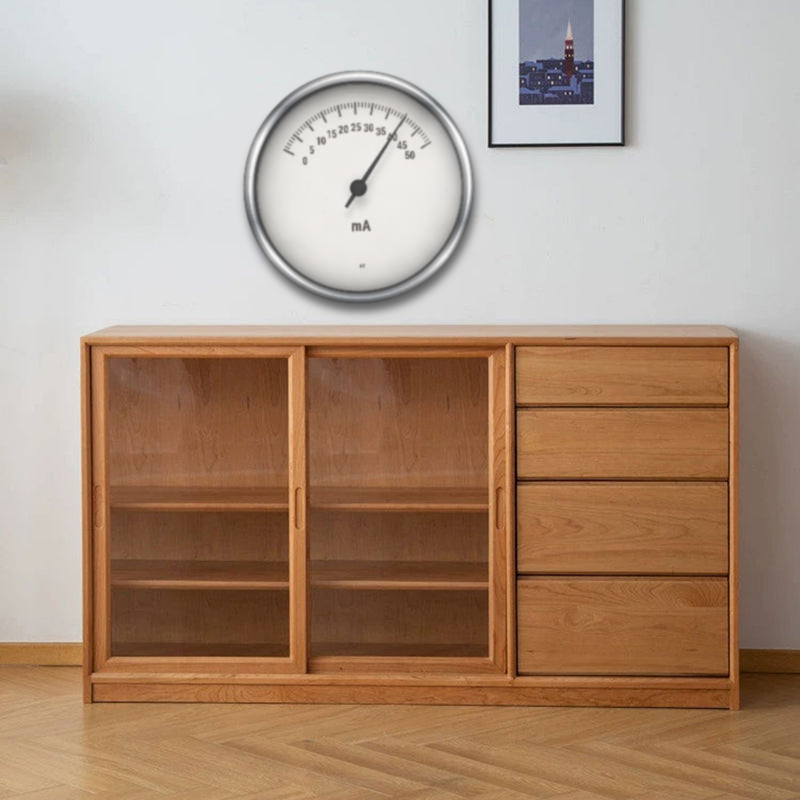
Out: 40 mA
